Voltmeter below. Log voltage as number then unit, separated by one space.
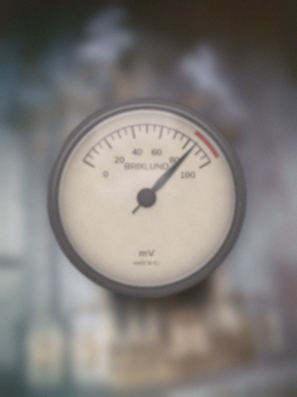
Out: 85 mV
